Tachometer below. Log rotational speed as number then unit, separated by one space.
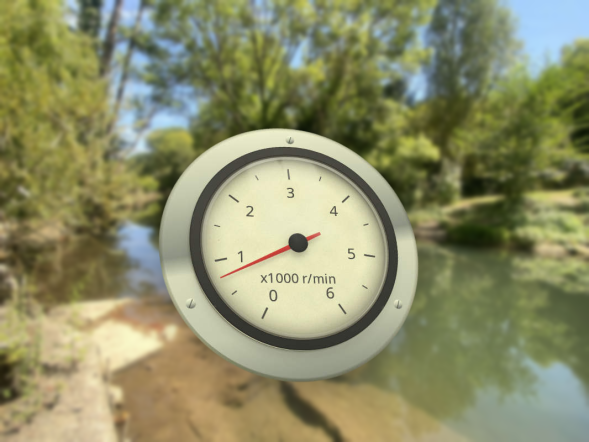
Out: 750 rpm
